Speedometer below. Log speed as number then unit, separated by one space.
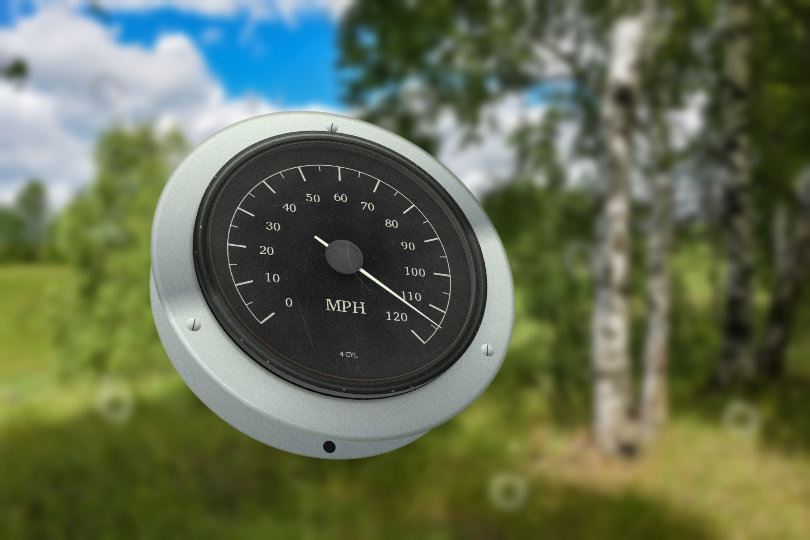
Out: 115 mph
